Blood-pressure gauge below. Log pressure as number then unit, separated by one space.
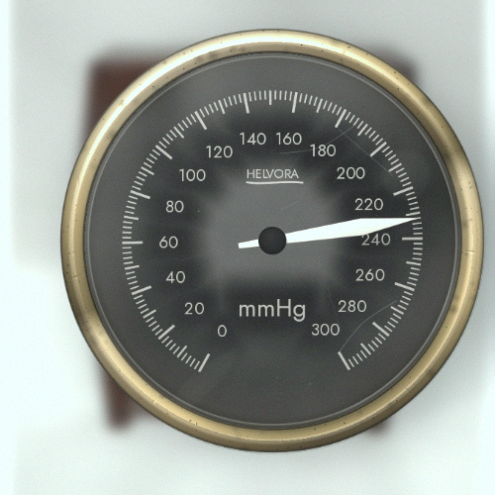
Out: 232 mmHg
